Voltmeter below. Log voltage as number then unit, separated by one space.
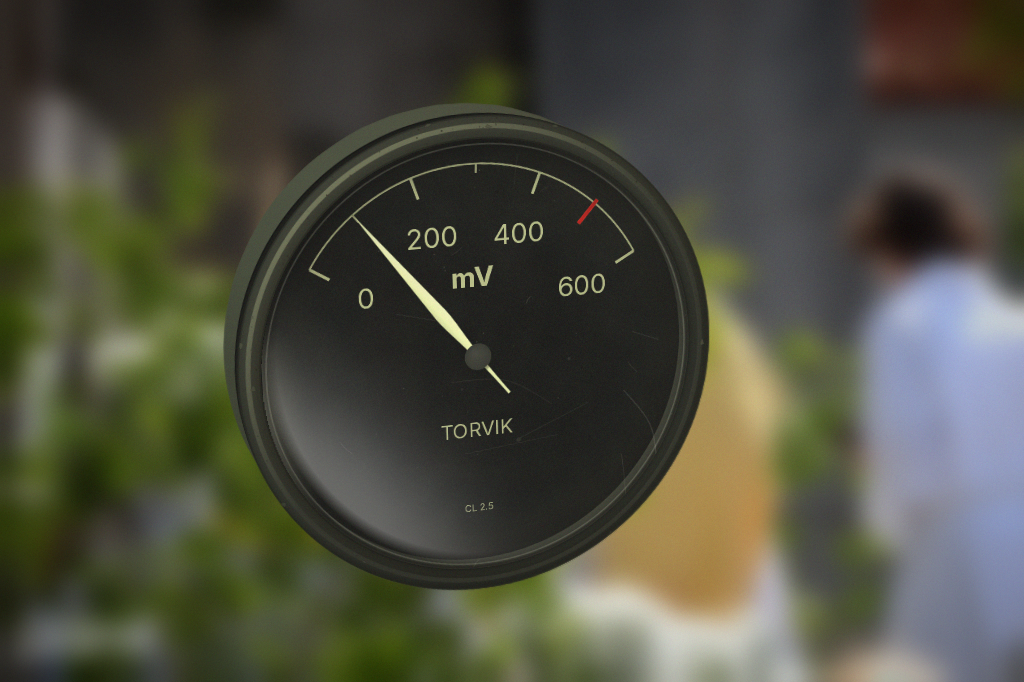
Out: 100 mV
